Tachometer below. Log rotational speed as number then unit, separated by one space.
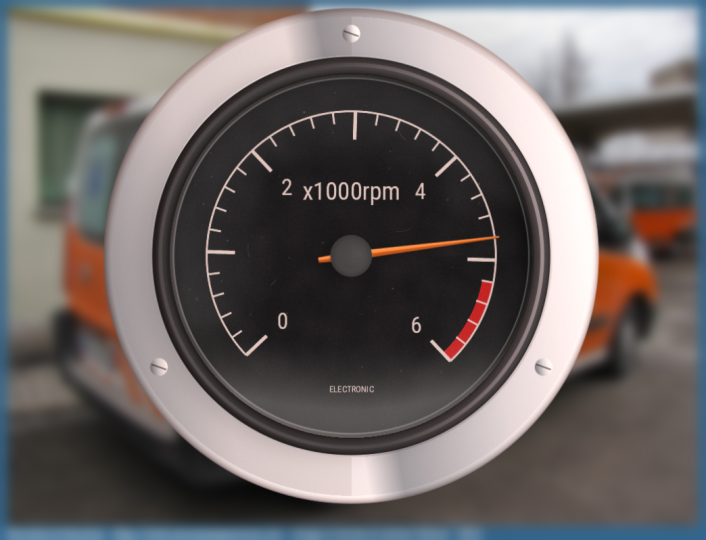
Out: 4800 rpm
